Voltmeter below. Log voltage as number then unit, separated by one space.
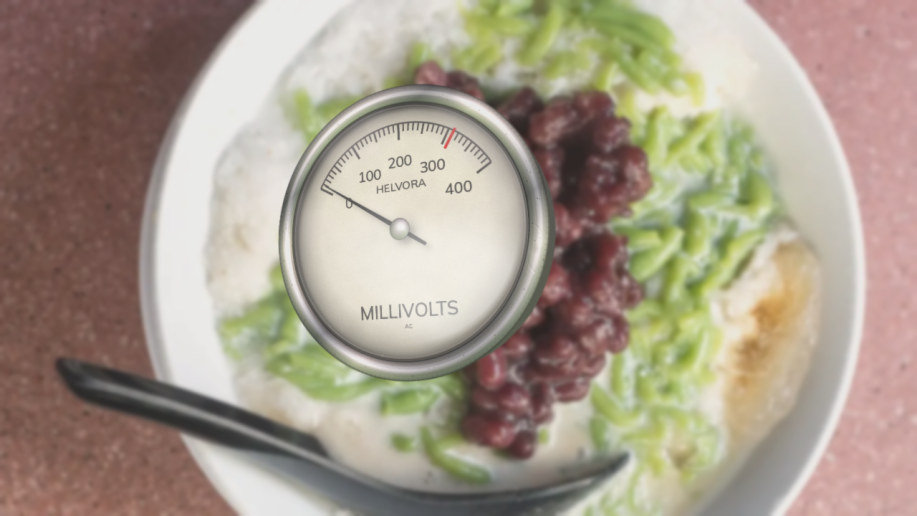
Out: 10 mV
